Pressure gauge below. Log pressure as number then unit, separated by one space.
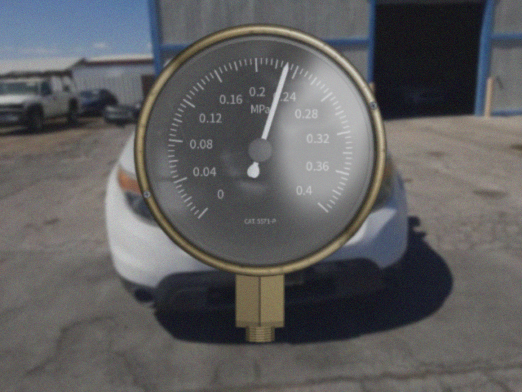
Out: 0.23 MPa
